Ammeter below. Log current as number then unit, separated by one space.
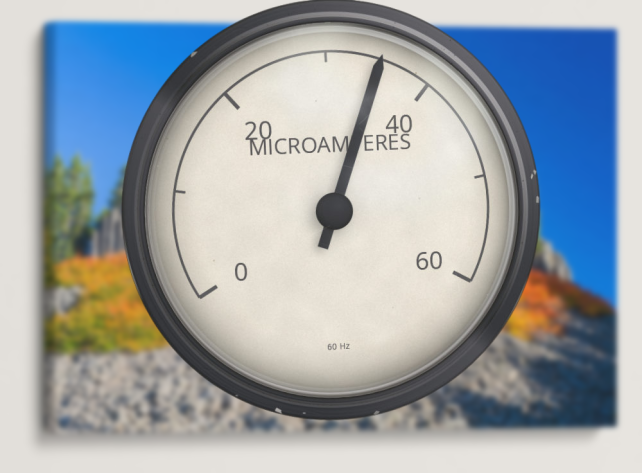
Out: 35 µA
